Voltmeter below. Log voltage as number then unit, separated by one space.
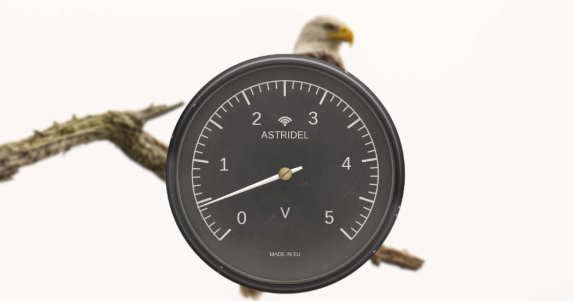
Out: 0.45 V
